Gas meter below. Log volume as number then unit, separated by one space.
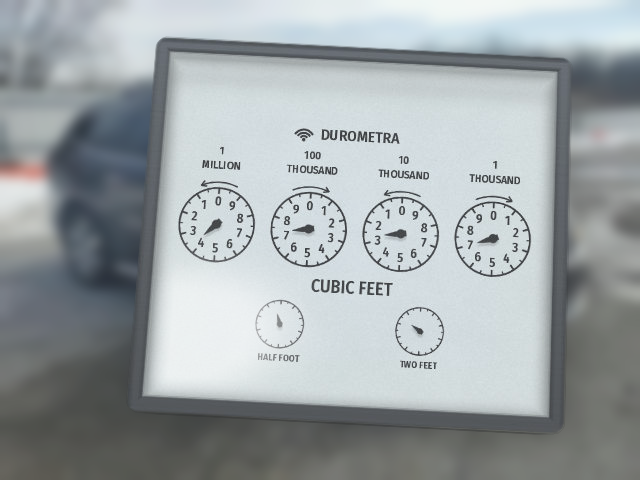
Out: 372700 ft³
